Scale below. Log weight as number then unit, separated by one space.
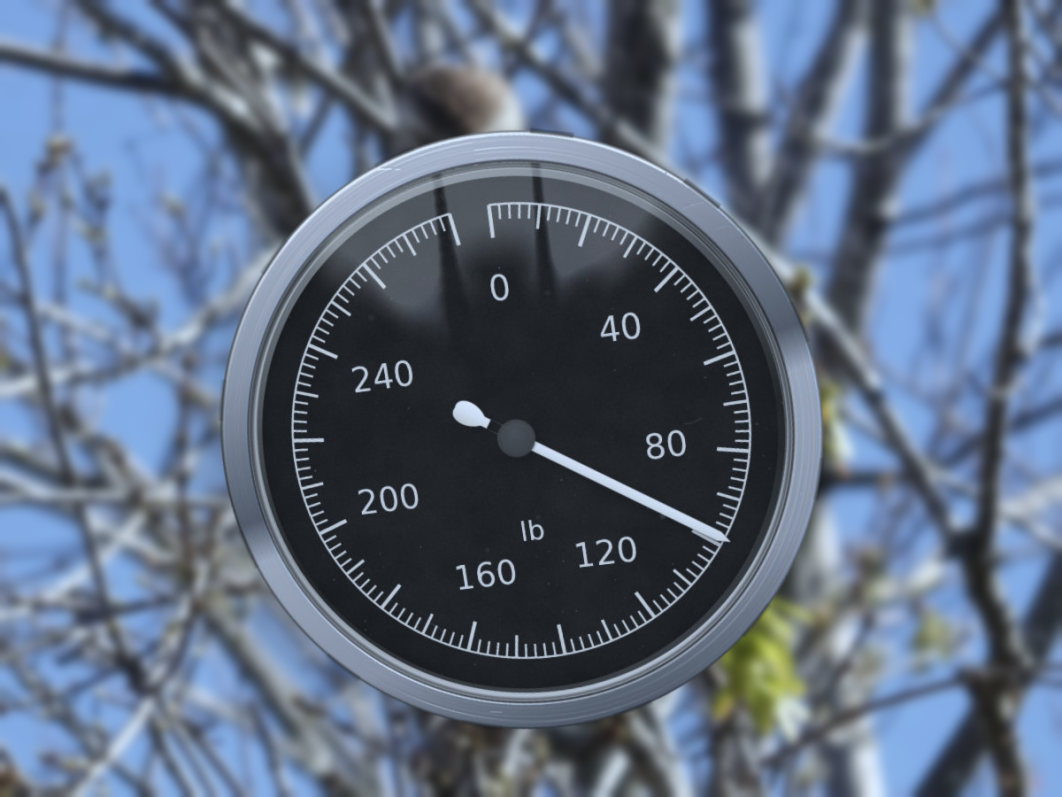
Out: 98 lb
